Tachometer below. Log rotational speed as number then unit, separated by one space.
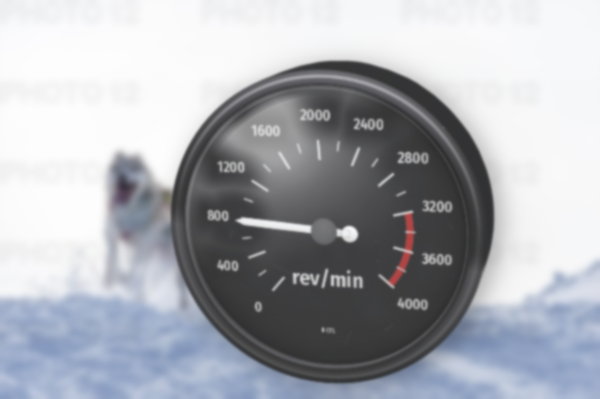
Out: 800 rpm
